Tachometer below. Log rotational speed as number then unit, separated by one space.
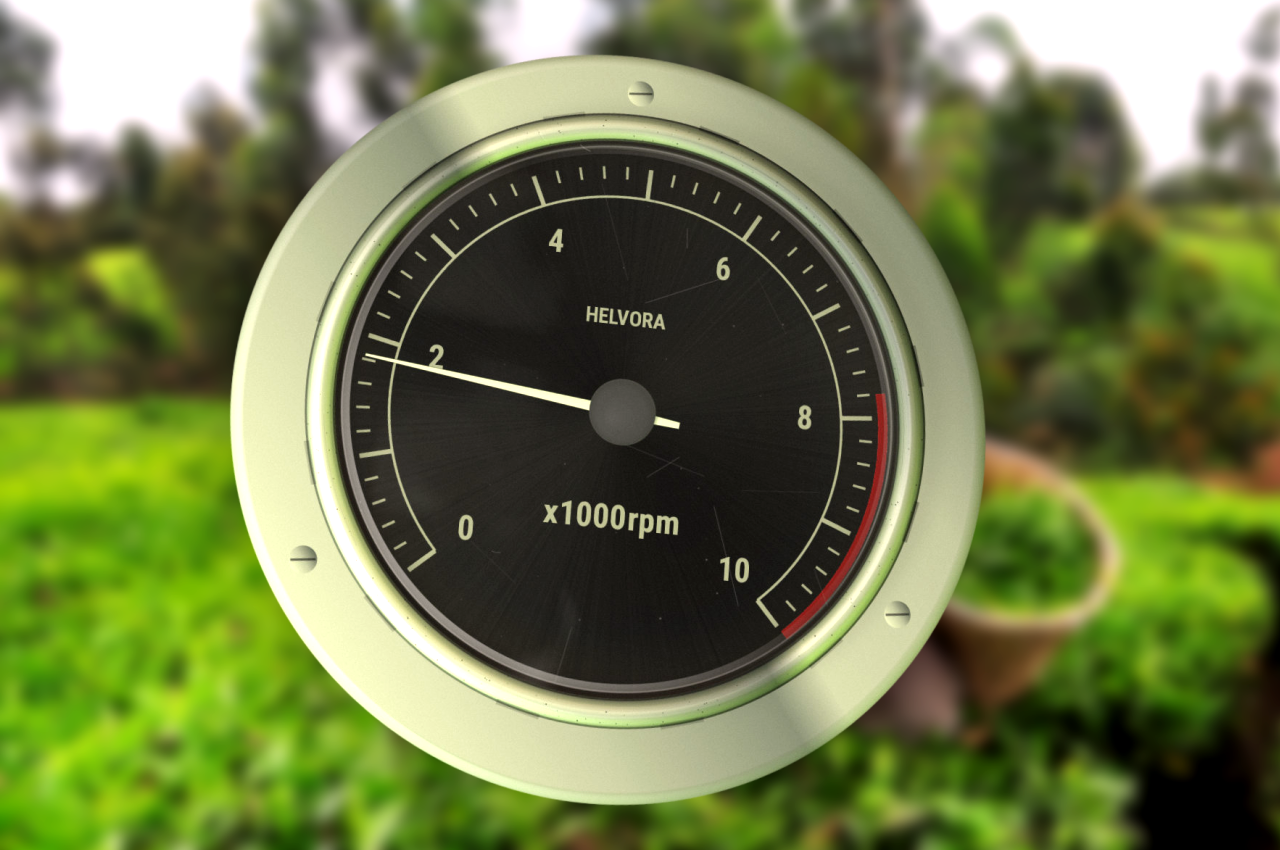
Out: 1800 rpm
